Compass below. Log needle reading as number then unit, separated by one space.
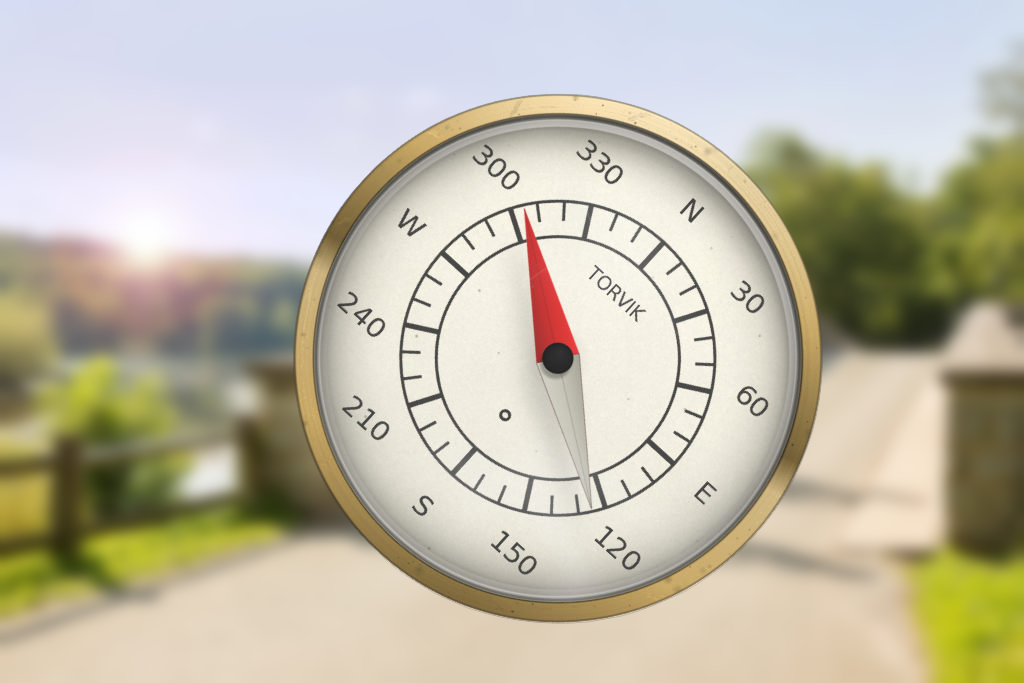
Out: 305 °
